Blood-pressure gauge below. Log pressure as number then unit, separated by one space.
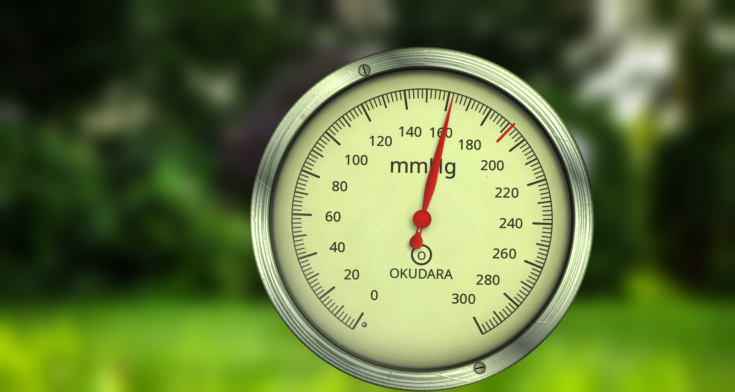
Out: 162 mmHg
